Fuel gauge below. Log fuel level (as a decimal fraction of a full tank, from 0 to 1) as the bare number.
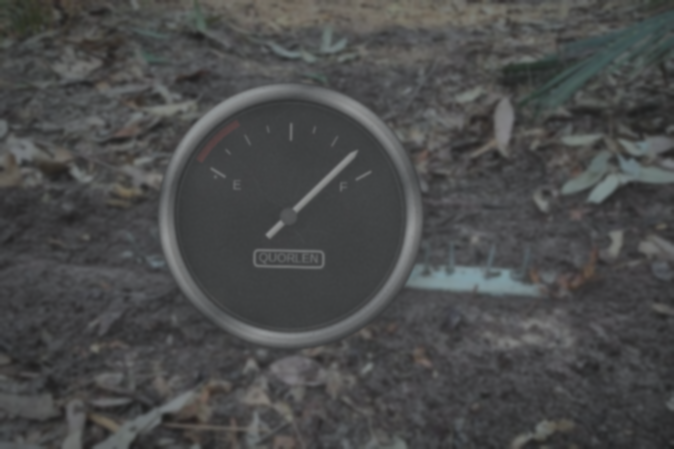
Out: 0.875
